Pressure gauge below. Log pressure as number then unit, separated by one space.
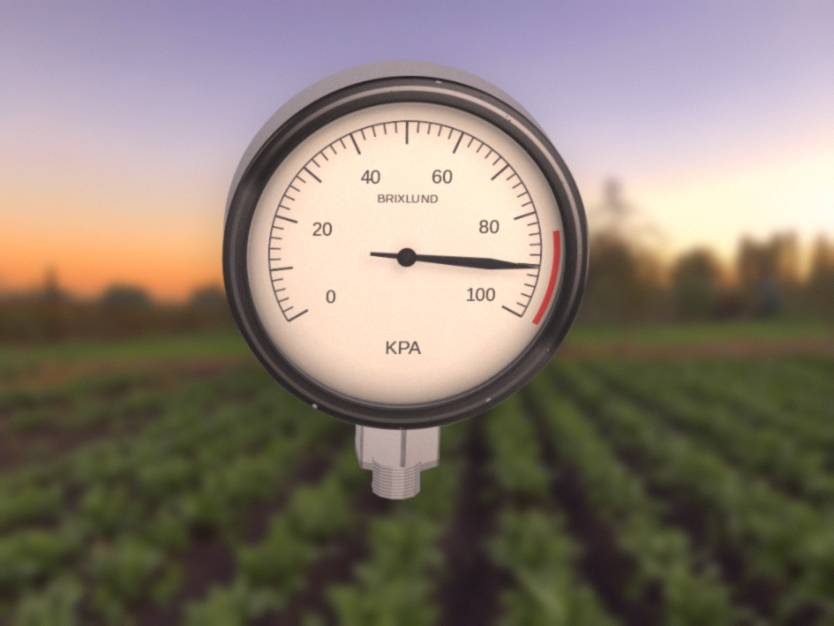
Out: 90 kPa
